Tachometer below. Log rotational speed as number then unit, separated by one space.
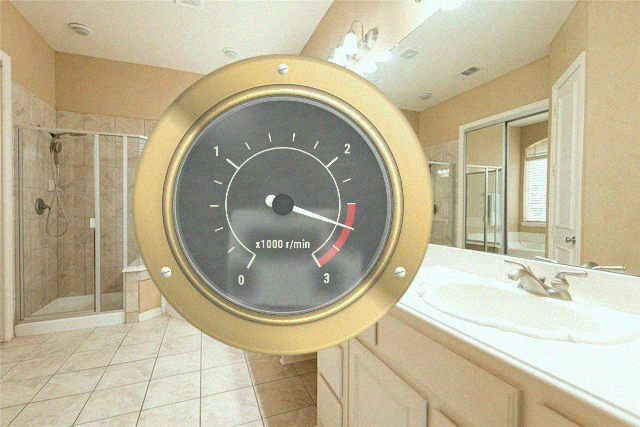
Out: 2600 rpm
